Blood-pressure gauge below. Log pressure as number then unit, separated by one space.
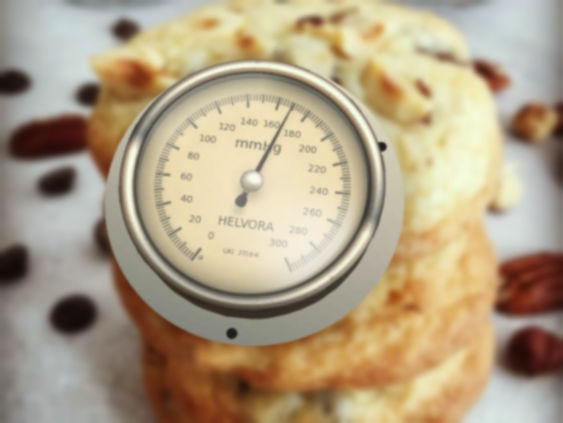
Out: 170 mmHg
